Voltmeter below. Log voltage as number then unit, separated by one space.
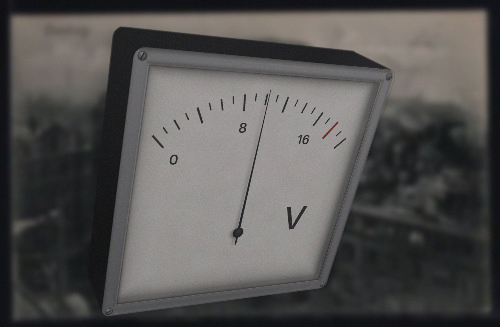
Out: 10 V
